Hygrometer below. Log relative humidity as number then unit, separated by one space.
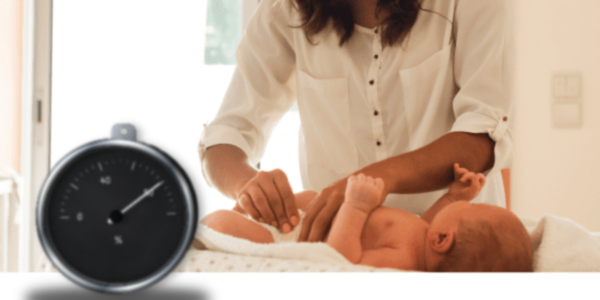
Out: 80 %
